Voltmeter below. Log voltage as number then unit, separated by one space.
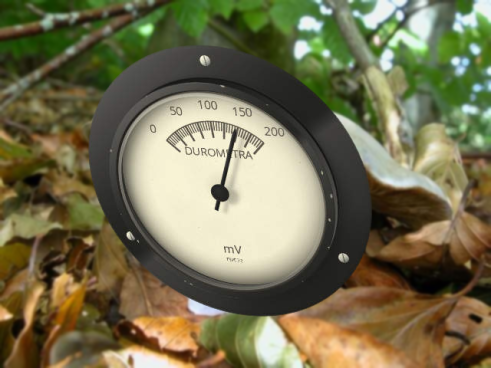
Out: 150 mV
